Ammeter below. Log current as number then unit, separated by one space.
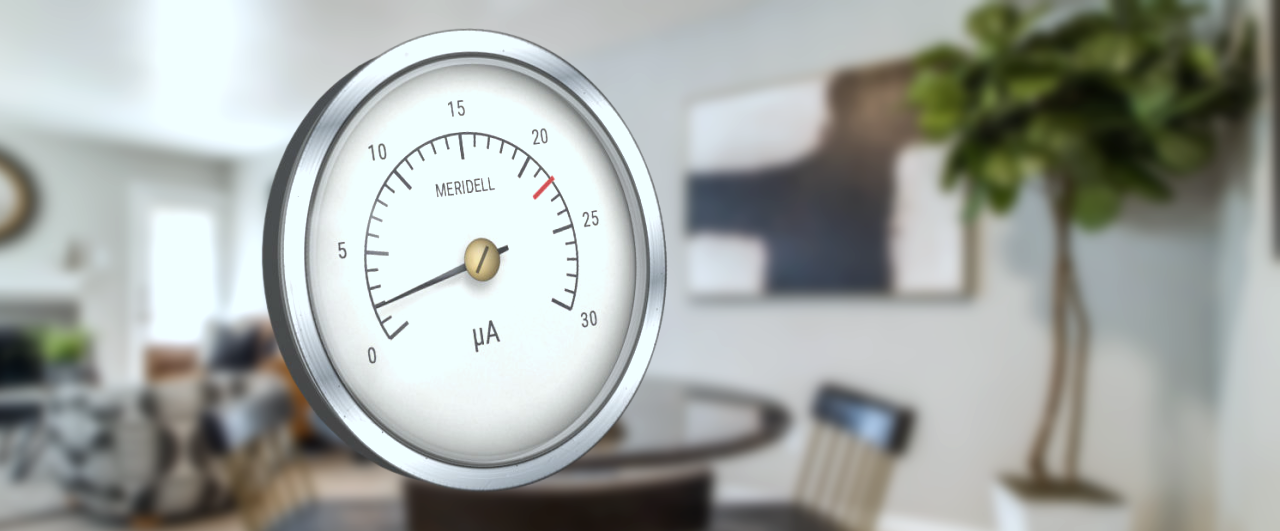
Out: 2 µA
